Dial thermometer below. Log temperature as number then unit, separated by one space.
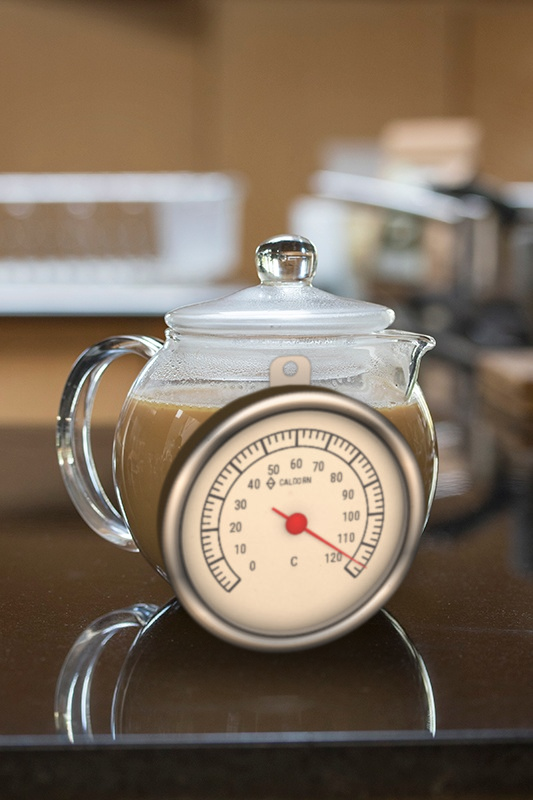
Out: 116 °C
